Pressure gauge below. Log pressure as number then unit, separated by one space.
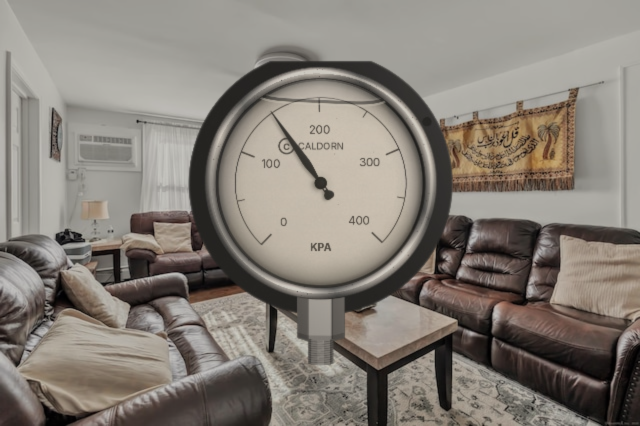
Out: 150 kPa
